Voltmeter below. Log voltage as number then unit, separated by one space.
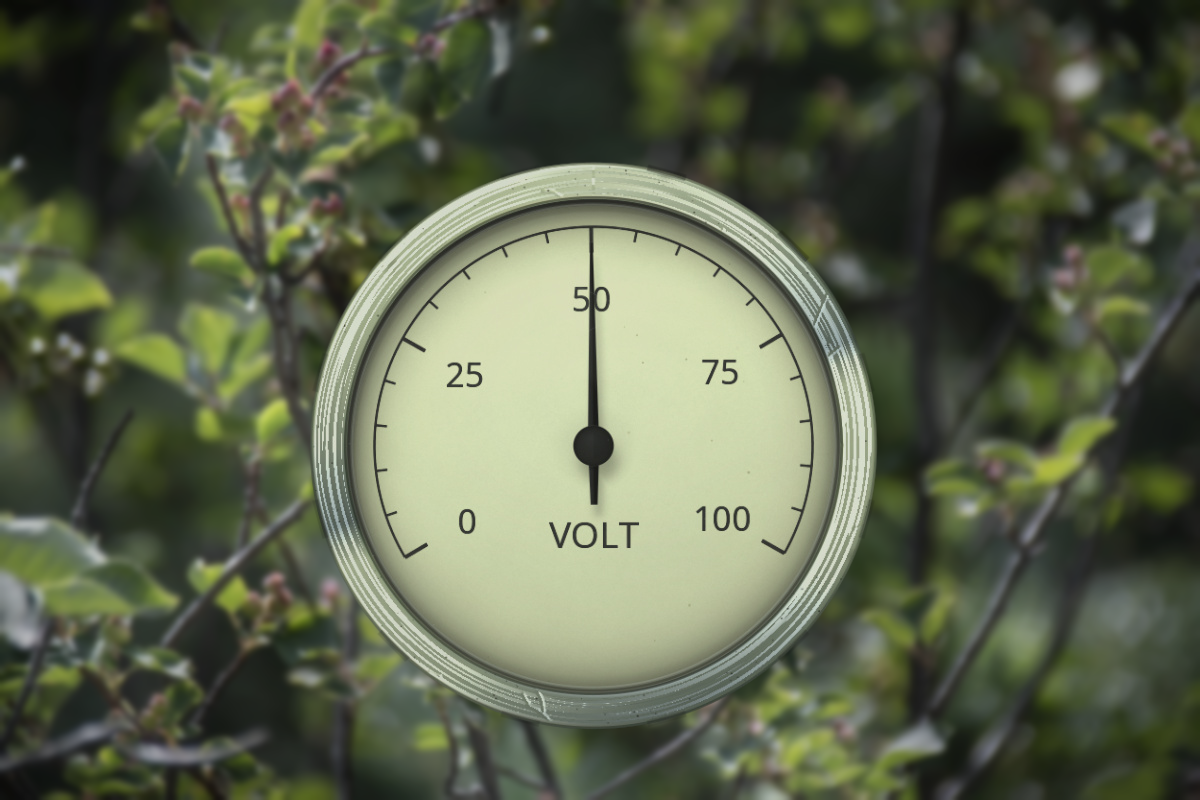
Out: 50 V
